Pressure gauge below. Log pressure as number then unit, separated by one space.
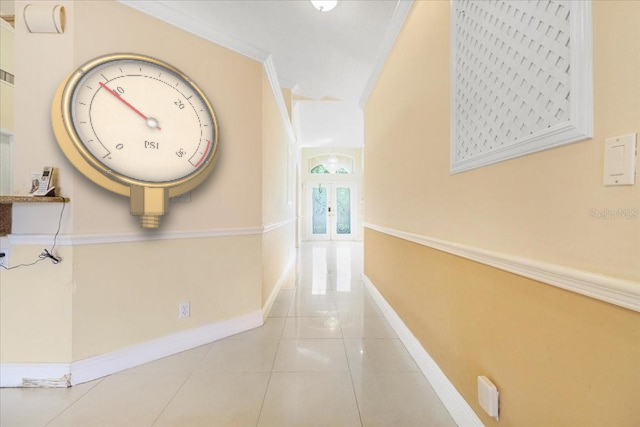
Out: 9 psi
